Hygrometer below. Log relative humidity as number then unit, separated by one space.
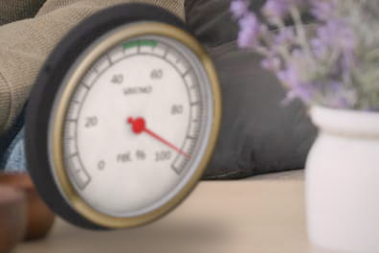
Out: 95 %
